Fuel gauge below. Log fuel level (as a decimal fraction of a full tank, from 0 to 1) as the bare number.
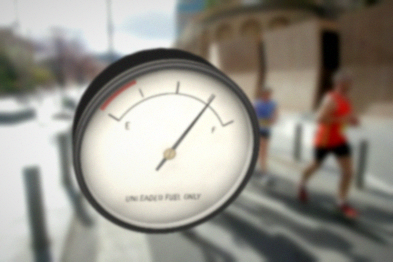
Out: 0.75
